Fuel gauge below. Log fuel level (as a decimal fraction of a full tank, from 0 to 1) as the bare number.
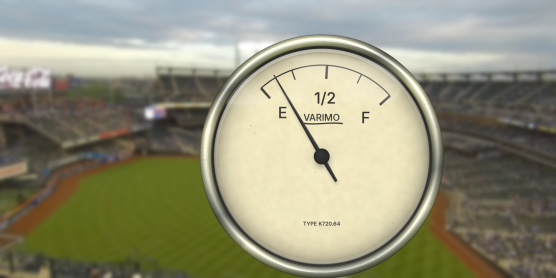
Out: 0.125
